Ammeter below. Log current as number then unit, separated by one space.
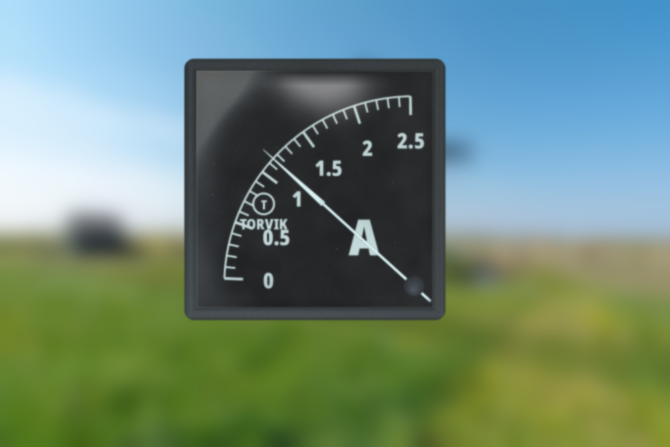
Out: 1.15 A
